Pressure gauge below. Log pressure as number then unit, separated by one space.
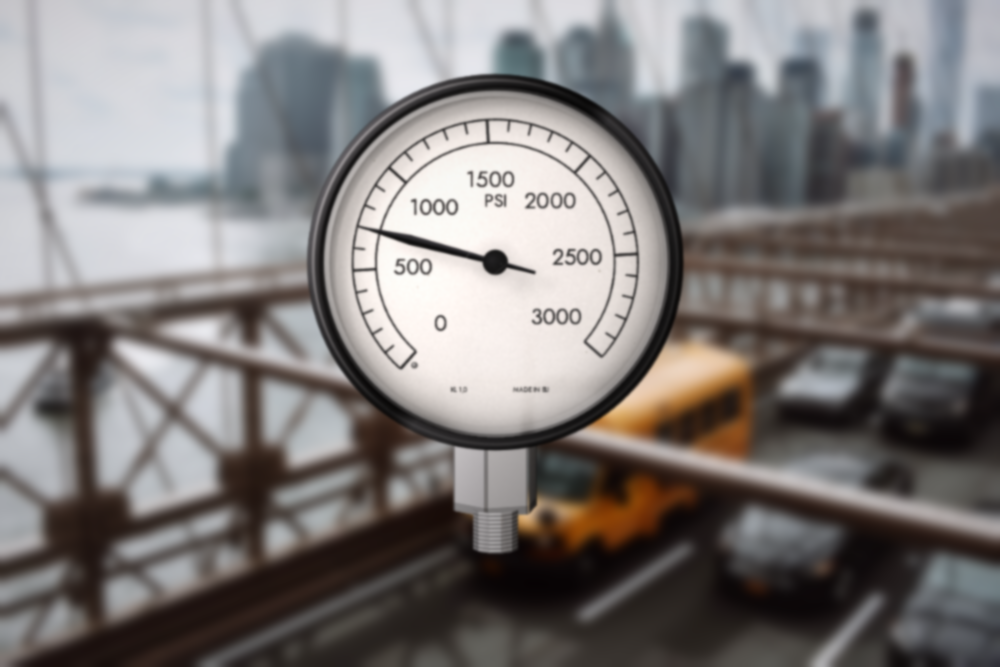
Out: 700 psi
